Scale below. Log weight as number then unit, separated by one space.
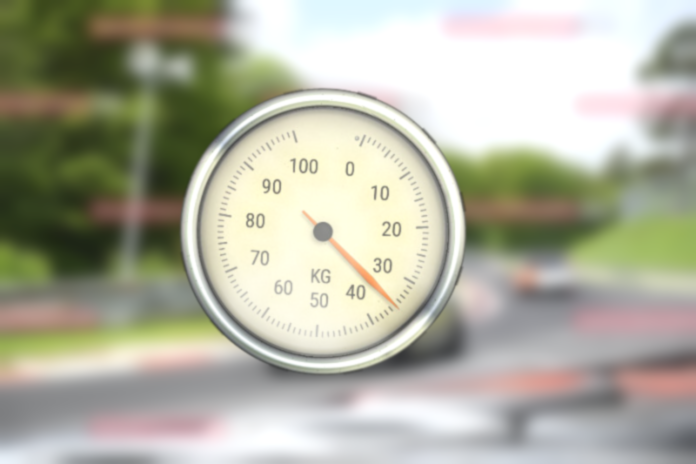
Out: 35 kg
